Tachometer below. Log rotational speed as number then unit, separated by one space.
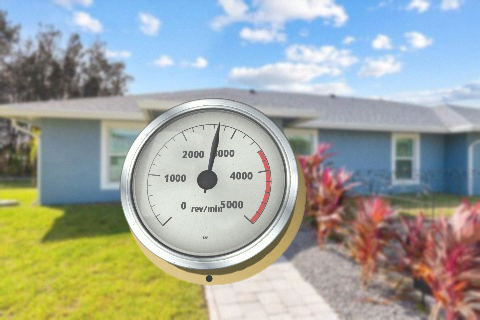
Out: 2700 rpm
